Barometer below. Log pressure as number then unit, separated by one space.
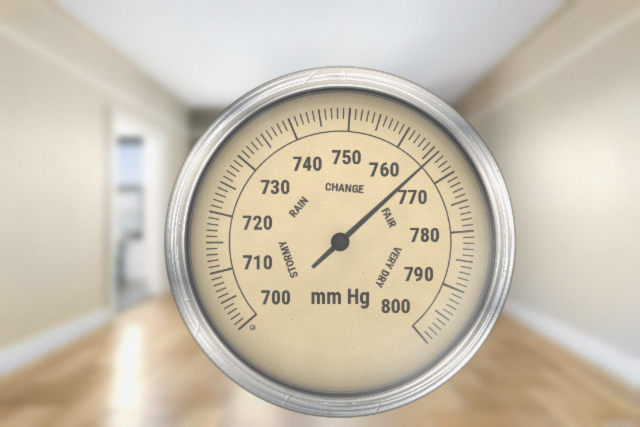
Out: 766 mmHg
